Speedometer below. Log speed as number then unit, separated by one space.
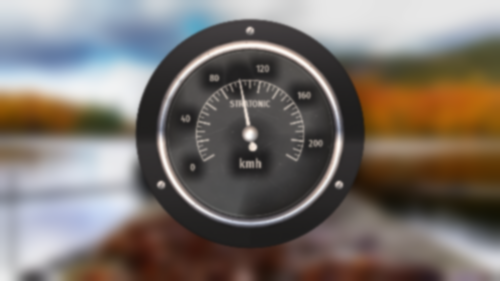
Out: 100 km/h
